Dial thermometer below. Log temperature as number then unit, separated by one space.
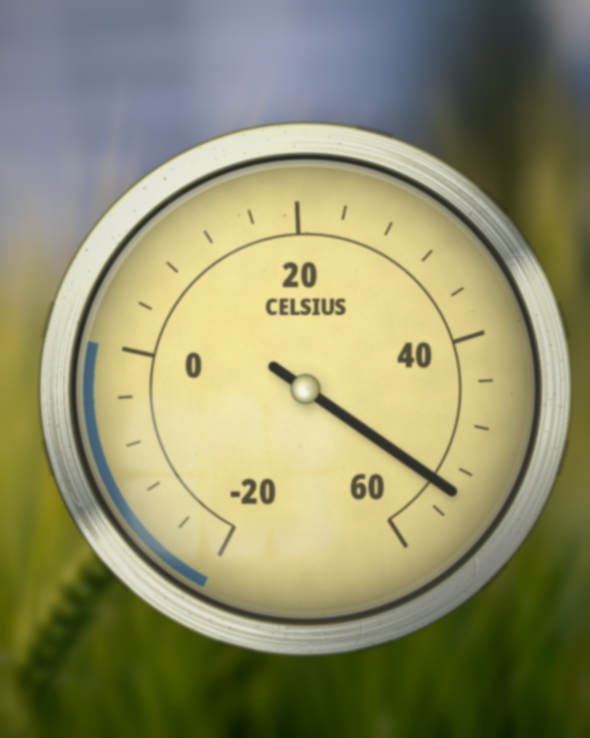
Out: 54 °C
